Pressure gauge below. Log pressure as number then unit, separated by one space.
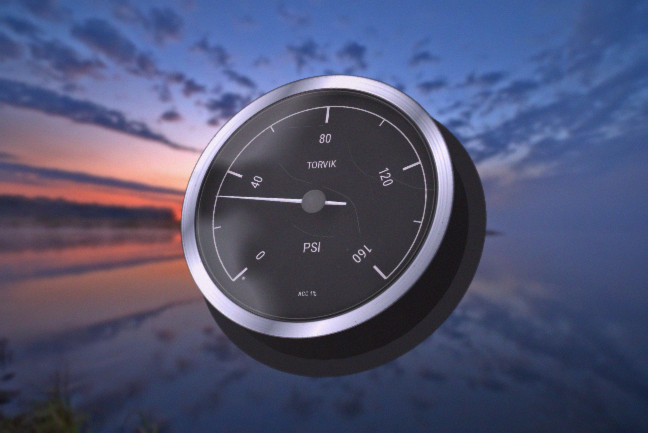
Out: 30 psi
